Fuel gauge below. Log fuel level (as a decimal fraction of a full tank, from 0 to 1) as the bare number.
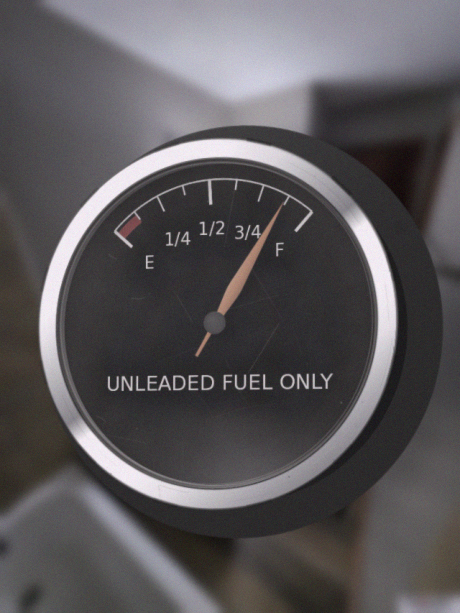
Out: 0.875
